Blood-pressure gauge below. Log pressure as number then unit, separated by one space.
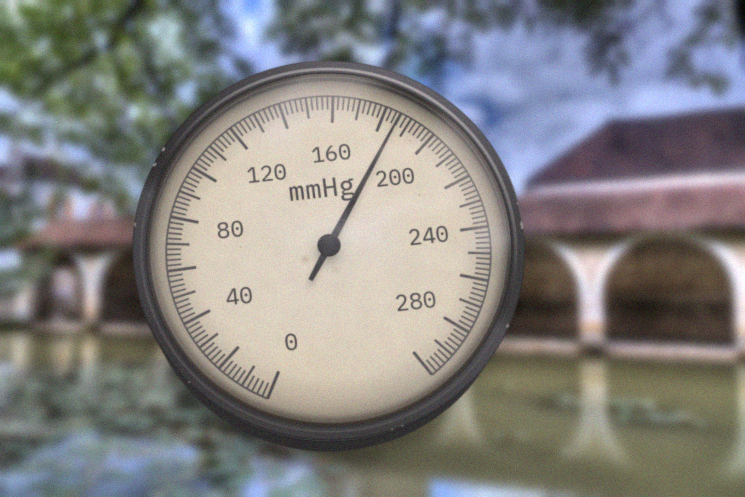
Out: 186 mmHg
